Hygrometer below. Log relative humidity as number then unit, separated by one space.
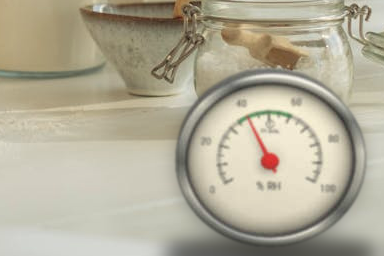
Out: 40 %
